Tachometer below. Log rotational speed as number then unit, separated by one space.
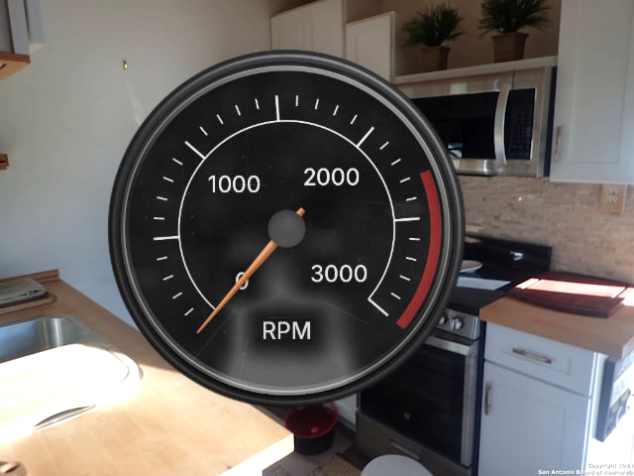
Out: 0 rpm
